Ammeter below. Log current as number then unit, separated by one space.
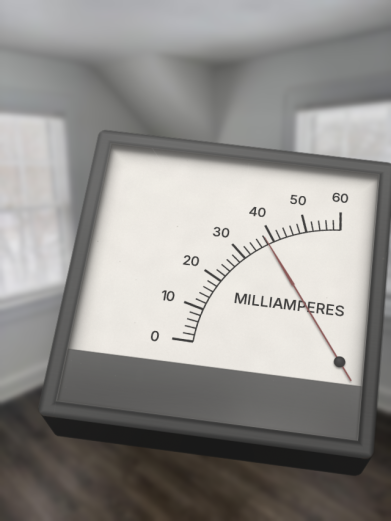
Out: 38 mA
